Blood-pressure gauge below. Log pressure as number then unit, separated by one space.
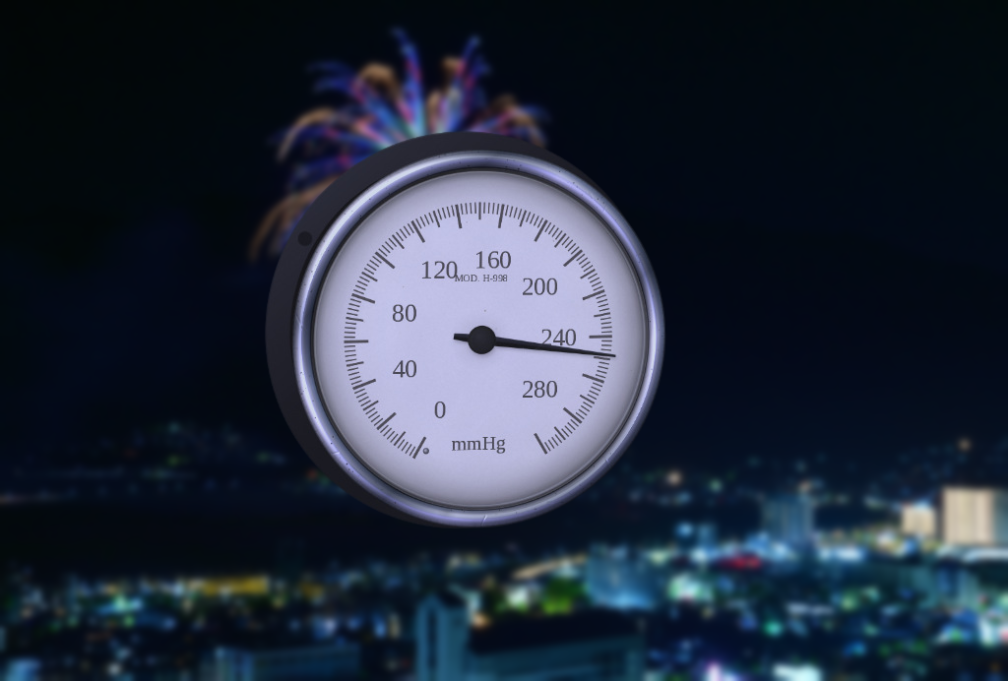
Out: 248 mmHg
